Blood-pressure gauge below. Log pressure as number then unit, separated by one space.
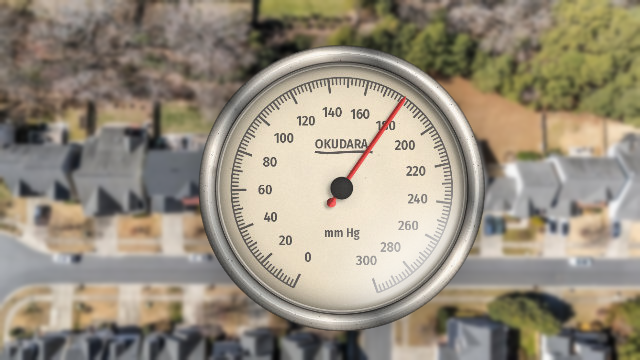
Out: 180 mmHg
